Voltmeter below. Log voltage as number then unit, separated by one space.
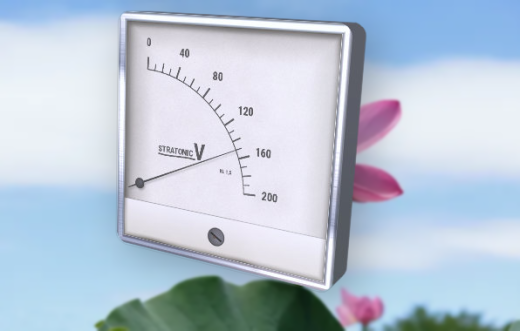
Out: 150 V
